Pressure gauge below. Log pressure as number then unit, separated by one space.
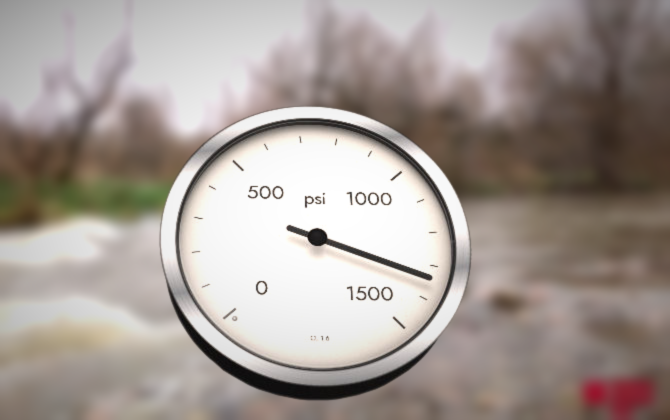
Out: 1350 psi
